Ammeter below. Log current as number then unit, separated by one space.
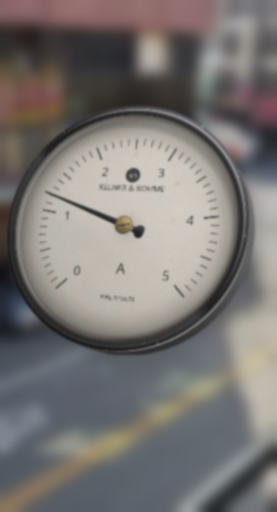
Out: 1.2 A
